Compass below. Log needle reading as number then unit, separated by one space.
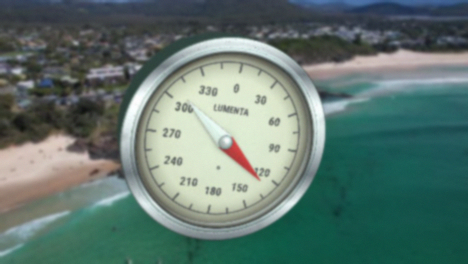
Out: 127.5 °
